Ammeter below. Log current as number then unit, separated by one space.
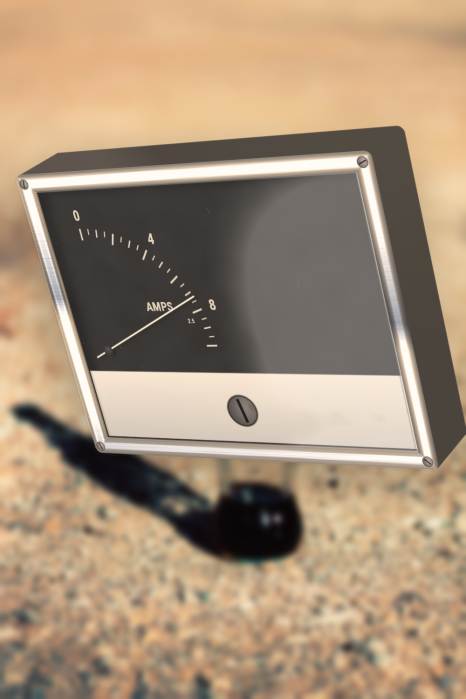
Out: 7.25 A
